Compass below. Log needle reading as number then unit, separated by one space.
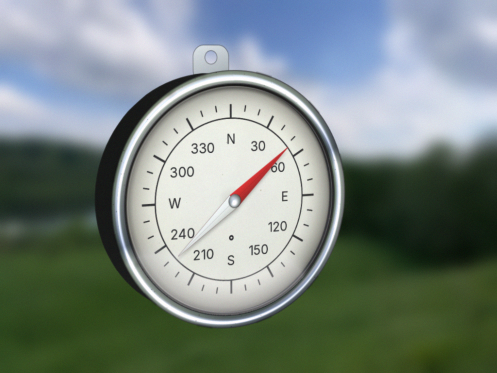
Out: 50 °
